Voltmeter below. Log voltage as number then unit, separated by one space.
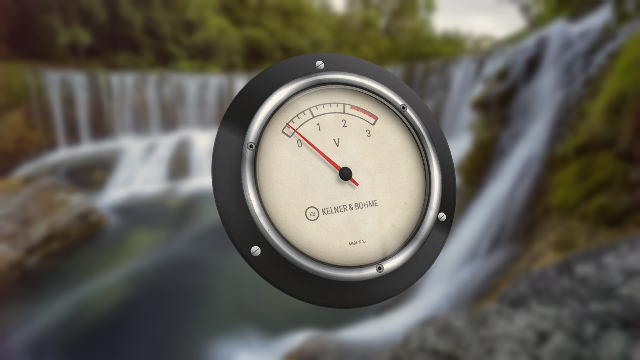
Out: 0.2 V
